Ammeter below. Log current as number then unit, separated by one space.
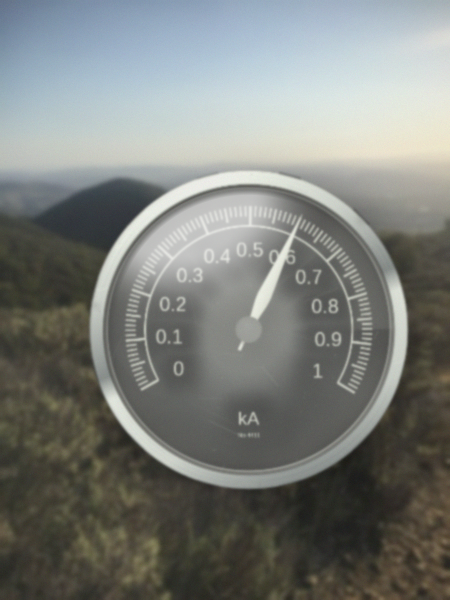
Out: 0.6 kA
